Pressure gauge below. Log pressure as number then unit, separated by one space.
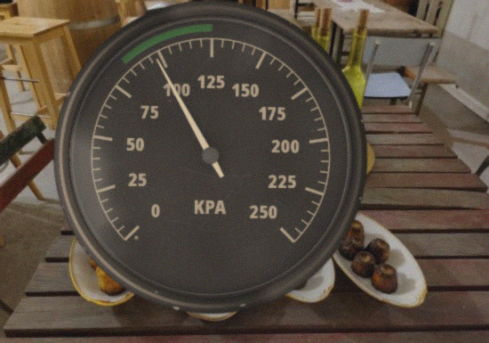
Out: 97.5 kPa
